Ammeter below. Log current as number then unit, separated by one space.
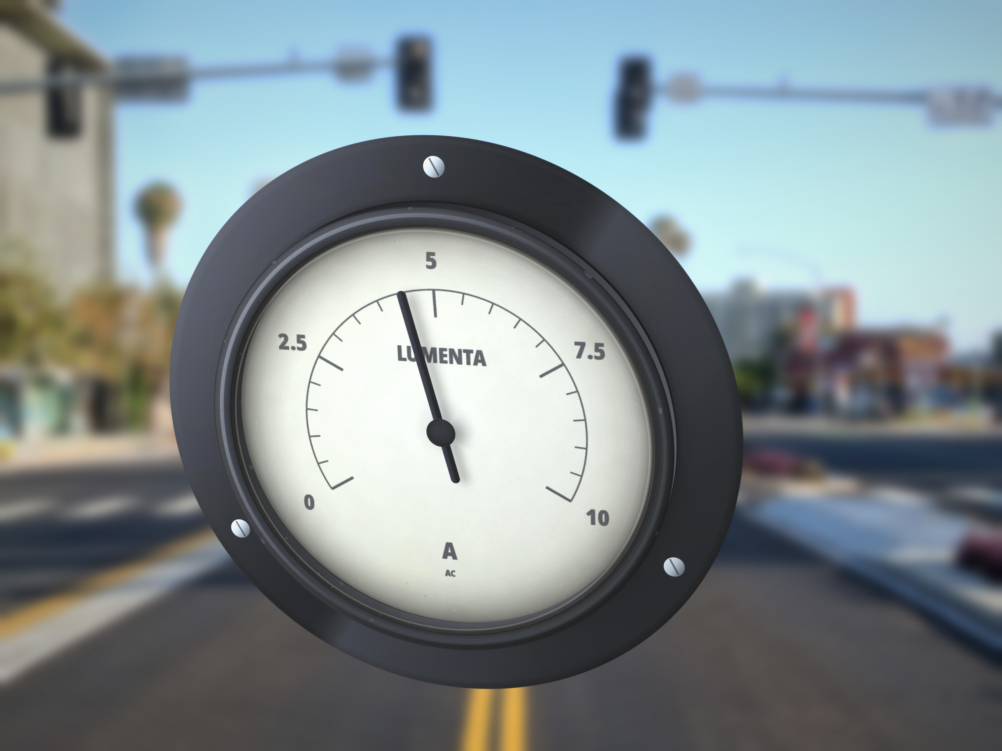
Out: 4.5 A
